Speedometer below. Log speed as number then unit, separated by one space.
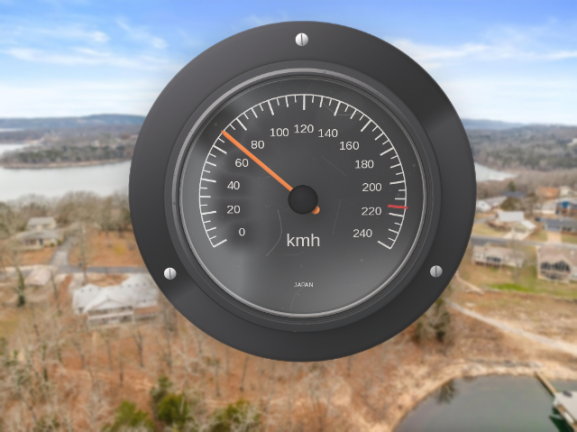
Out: 70 km/h
